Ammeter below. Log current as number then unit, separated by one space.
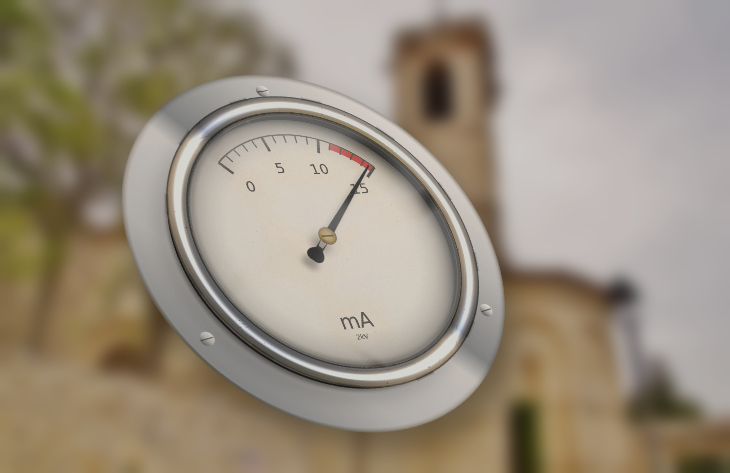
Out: 14.5 mA
